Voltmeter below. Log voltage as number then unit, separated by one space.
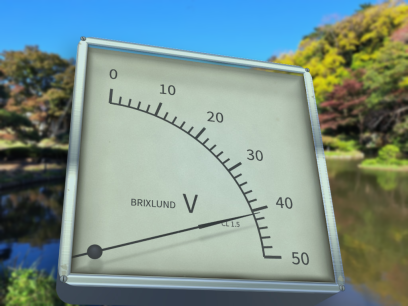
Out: 41 V
